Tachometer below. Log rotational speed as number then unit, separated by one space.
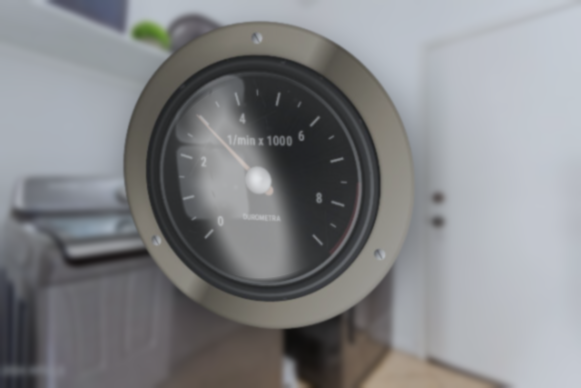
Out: 3000 rpm
